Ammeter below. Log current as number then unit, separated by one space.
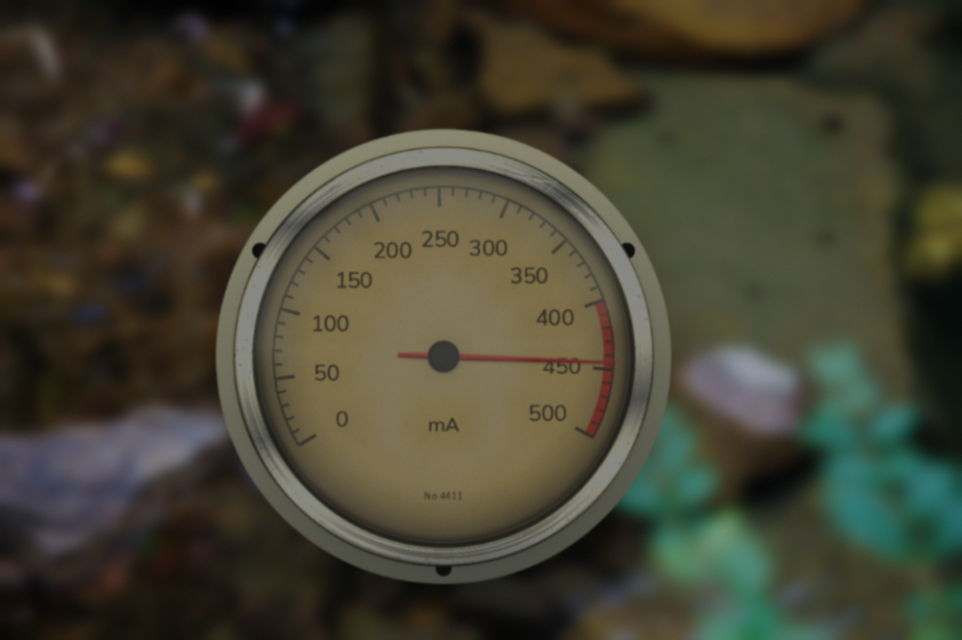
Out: 445 mA
